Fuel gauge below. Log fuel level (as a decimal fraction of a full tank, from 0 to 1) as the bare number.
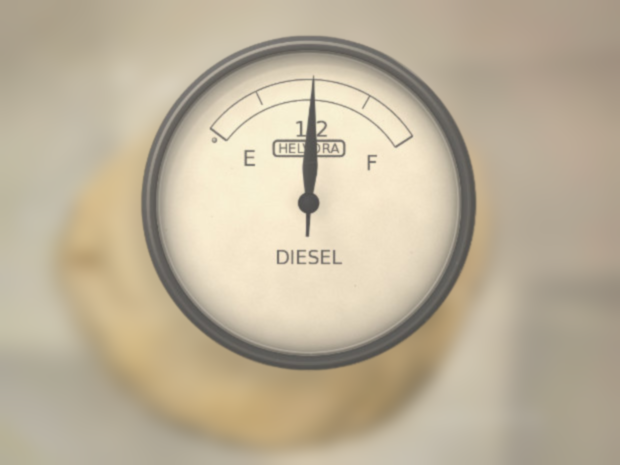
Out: 0.5
